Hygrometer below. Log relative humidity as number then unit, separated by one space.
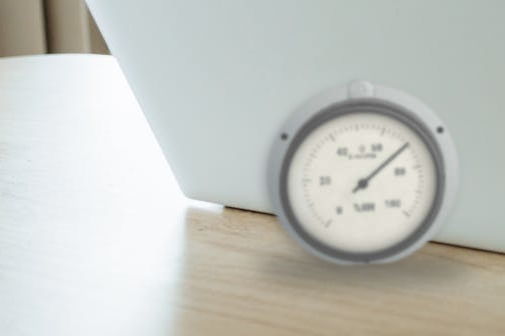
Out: 70 %
